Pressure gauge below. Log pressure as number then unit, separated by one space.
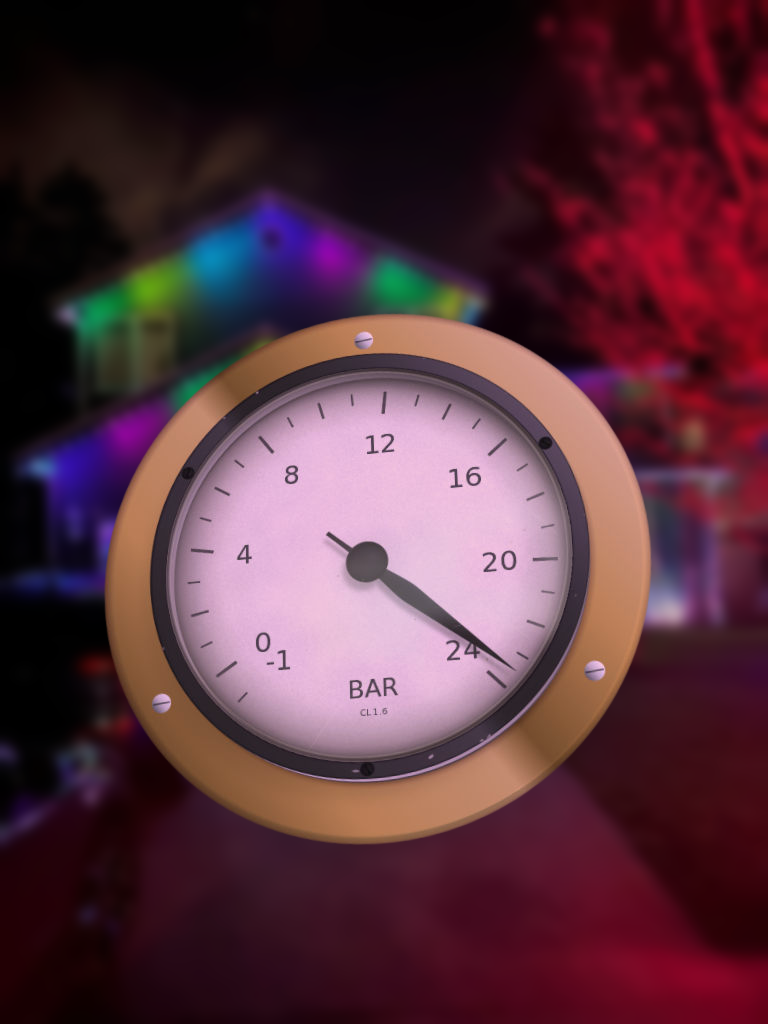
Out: 23.5 bar
